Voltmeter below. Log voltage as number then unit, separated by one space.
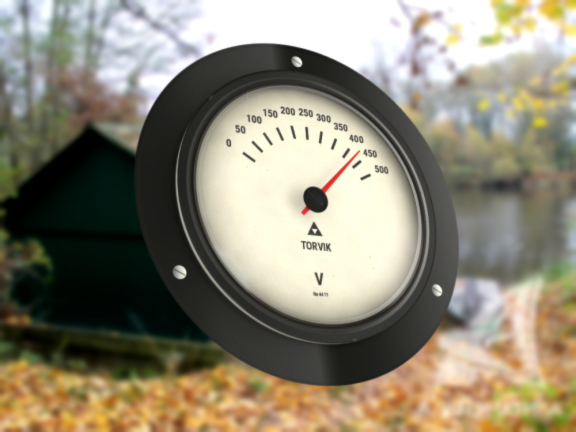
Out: 425 V
